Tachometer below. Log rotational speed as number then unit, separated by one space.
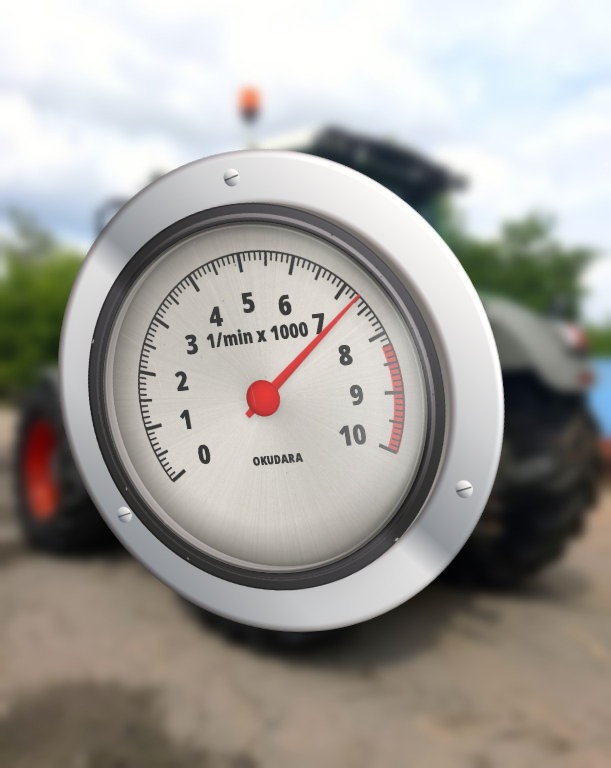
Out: 7300 rpm
